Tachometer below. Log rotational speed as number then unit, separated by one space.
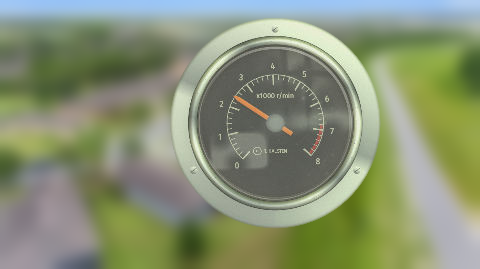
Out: 2400 rpm
